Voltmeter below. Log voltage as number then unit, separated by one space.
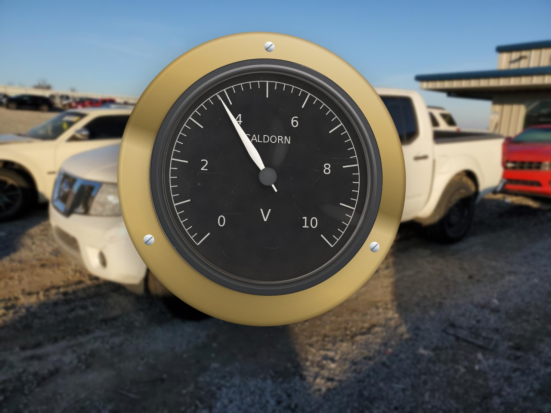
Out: 3.8 V
